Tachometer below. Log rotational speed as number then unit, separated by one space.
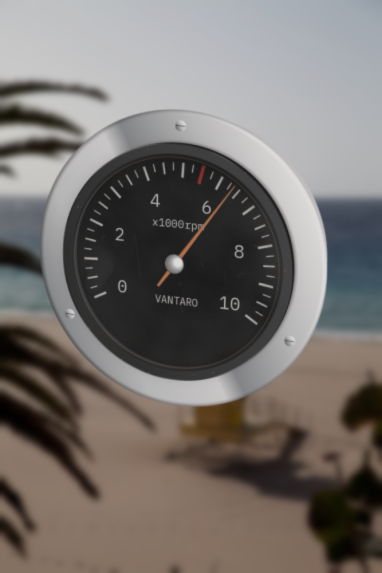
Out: 6375 rpm
